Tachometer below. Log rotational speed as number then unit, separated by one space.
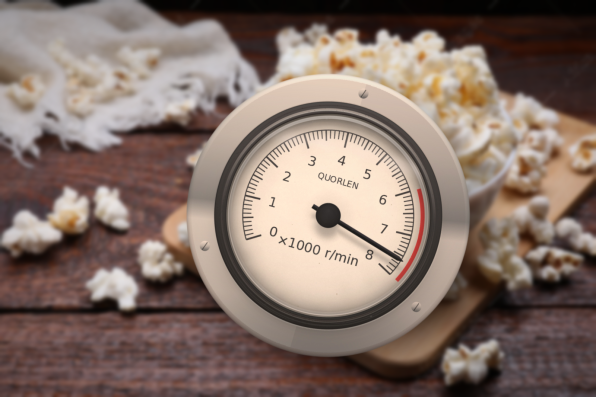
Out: 7600 rpm
